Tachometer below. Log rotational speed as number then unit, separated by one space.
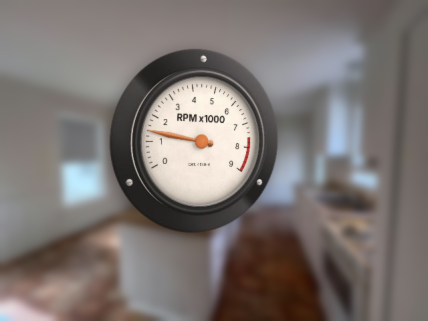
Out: 1400 rpm
